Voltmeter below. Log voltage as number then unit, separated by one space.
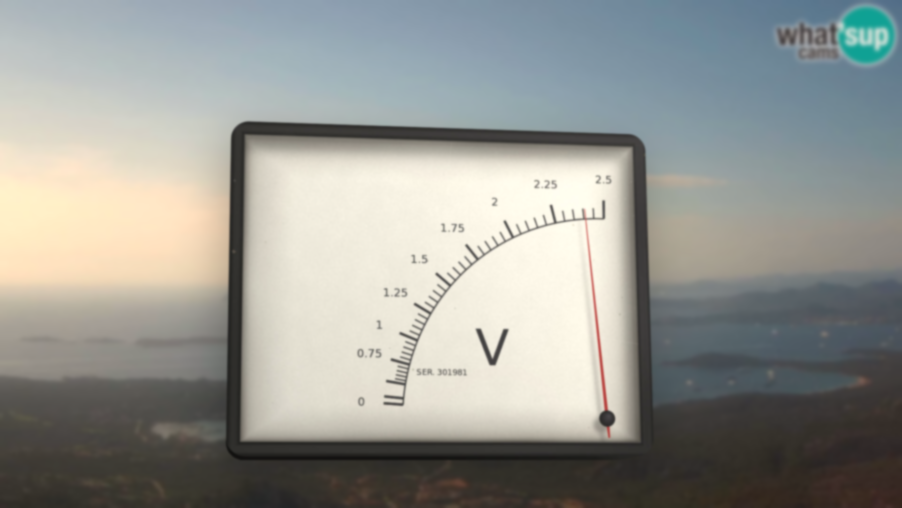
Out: 2.4 V
